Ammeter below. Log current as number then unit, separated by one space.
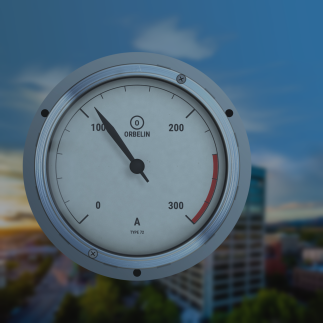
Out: 110 A
